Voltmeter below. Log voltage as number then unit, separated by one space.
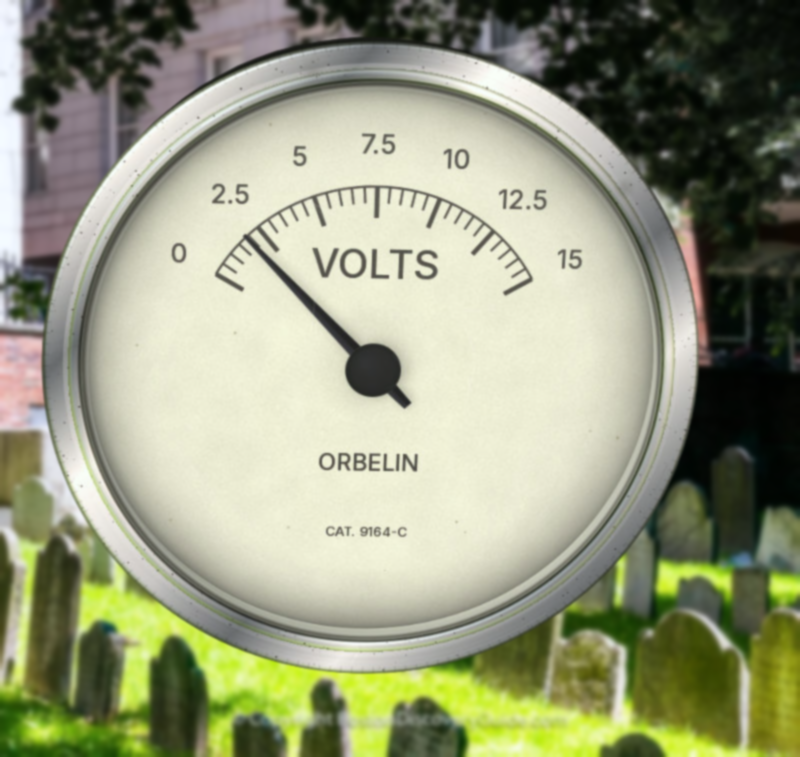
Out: 2 V
